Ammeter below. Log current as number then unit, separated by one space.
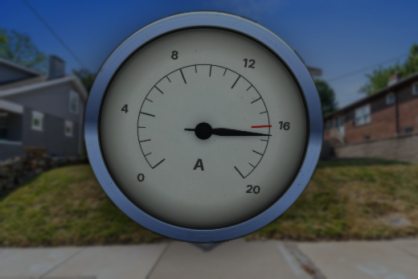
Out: 16.5 A
